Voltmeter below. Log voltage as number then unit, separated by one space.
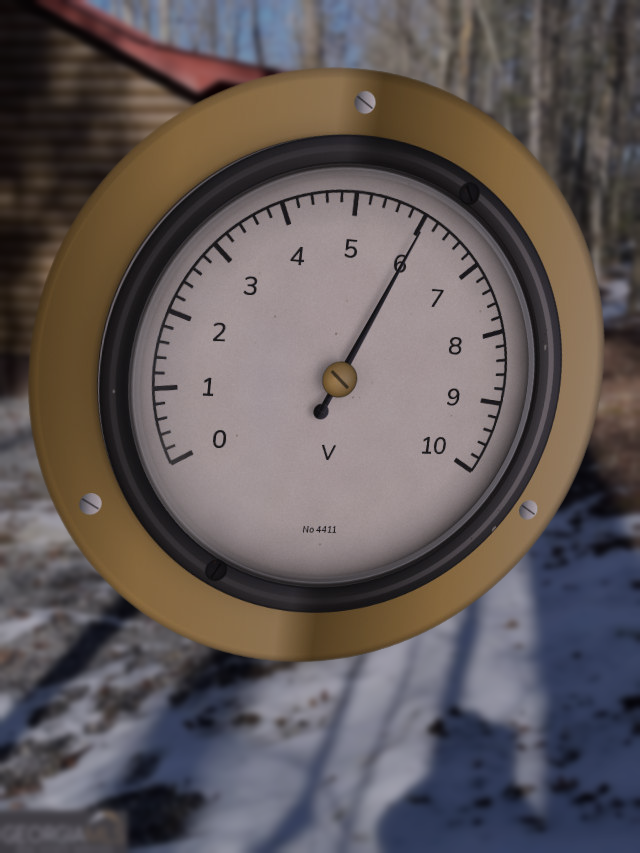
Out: 6 V
